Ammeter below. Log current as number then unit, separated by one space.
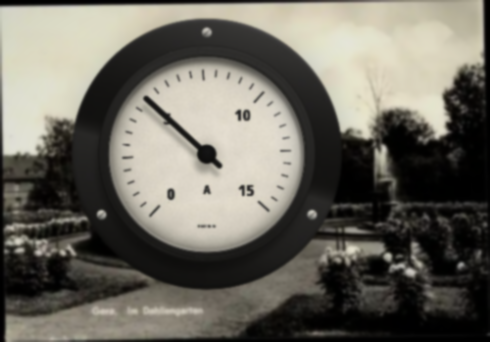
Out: 5 A
